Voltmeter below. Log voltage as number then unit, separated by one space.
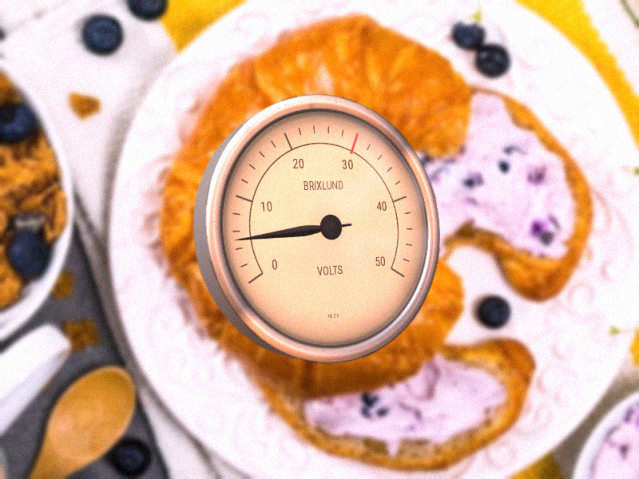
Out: 5 V
